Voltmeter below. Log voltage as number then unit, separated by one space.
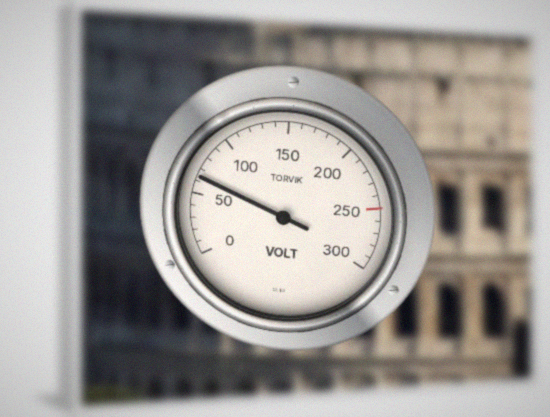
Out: 65 V
